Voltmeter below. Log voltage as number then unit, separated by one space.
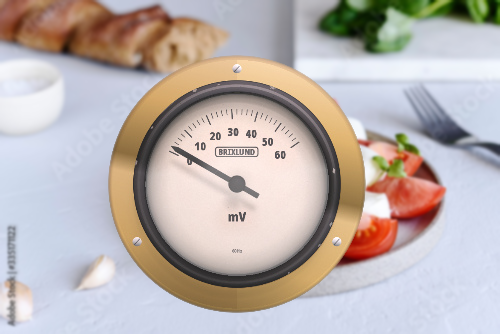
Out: 2 mV
